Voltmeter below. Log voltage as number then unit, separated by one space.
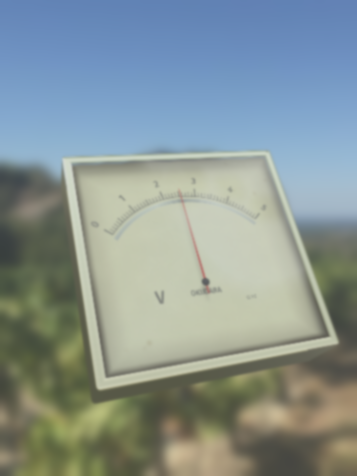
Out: 2.5 V
